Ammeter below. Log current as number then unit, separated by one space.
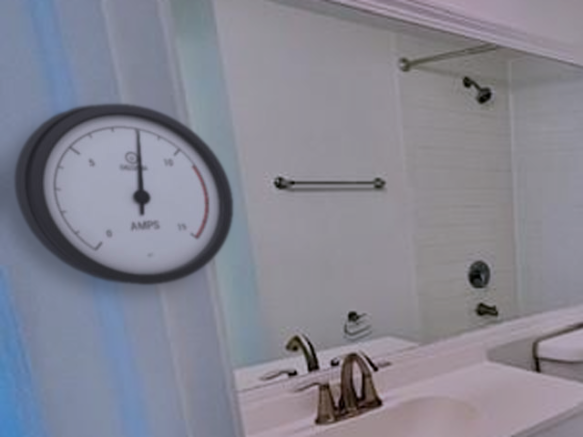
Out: 8 A
